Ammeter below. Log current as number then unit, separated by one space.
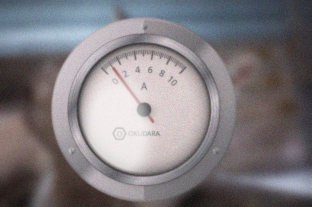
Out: 1 A
